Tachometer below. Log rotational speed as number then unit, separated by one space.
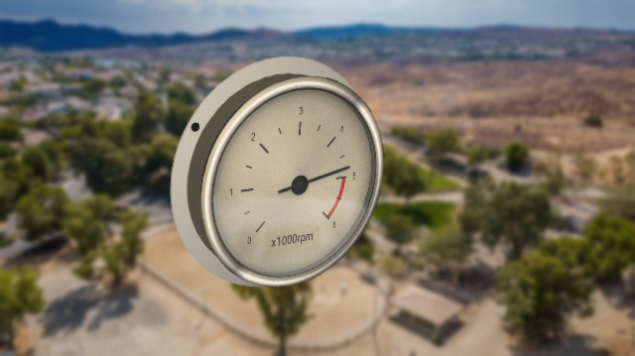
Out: 4750 rpm
